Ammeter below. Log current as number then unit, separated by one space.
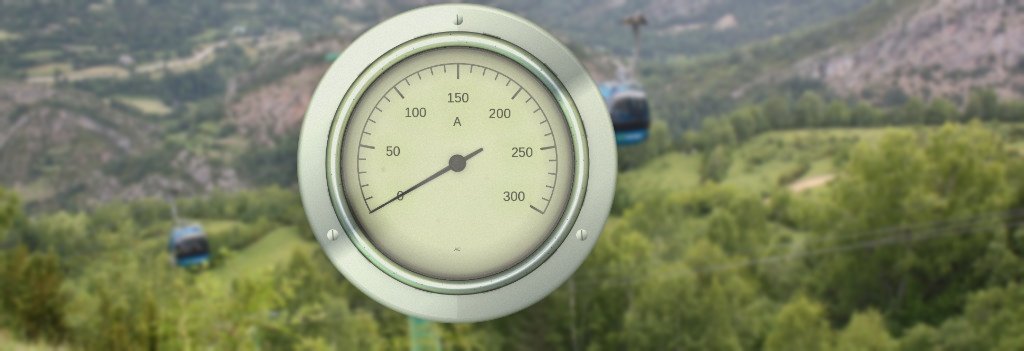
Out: 0 A
